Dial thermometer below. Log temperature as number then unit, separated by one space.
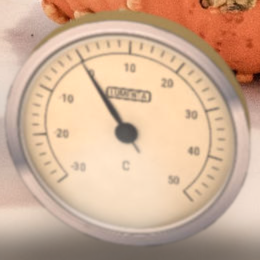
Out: 0 °C
